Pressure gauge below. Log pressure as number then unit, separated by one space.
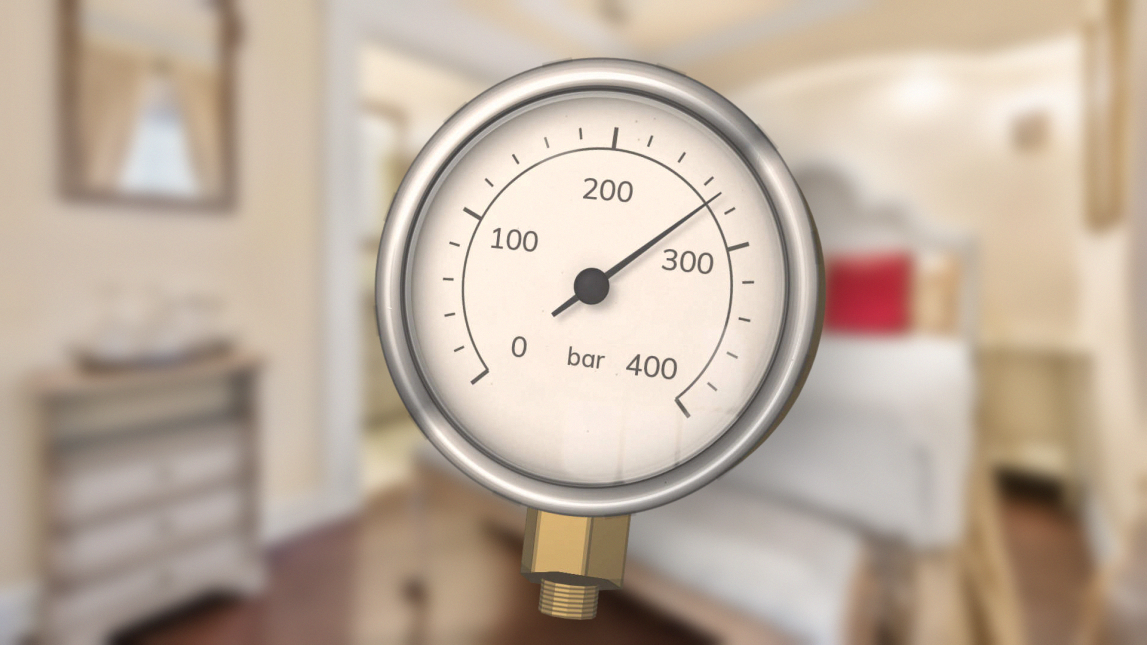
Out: 270 bar
